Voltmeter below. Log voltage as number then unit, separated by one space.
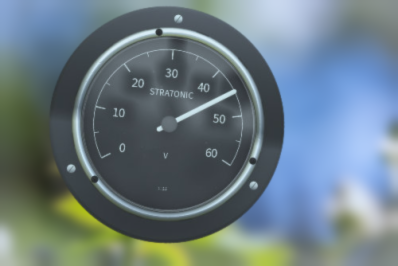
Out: 45 V
